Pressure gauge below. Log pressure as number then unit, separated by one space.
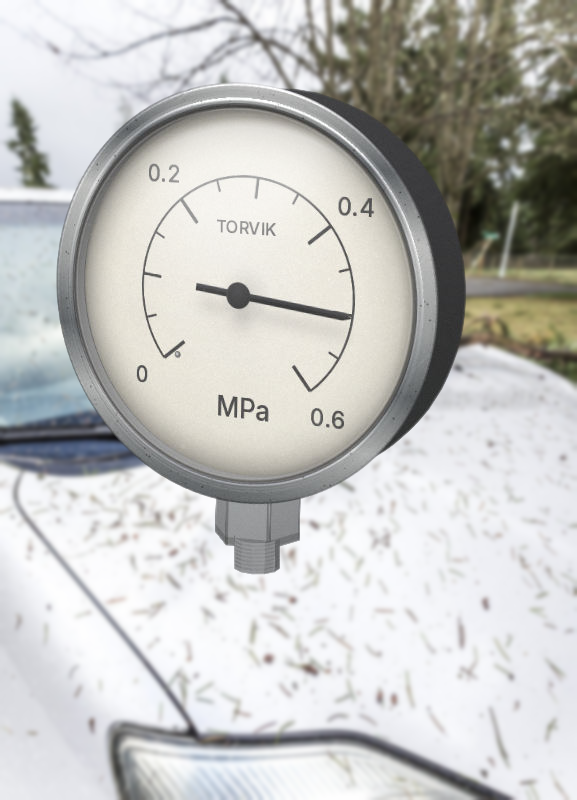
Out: 0.5 MPa
